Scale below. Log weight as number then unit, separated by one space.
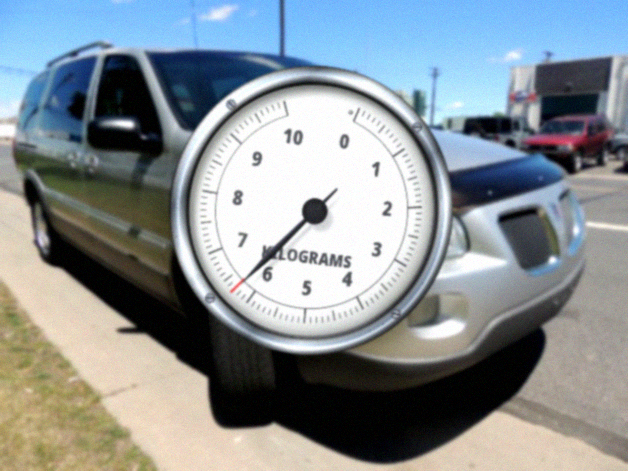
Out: 6.3 kg
